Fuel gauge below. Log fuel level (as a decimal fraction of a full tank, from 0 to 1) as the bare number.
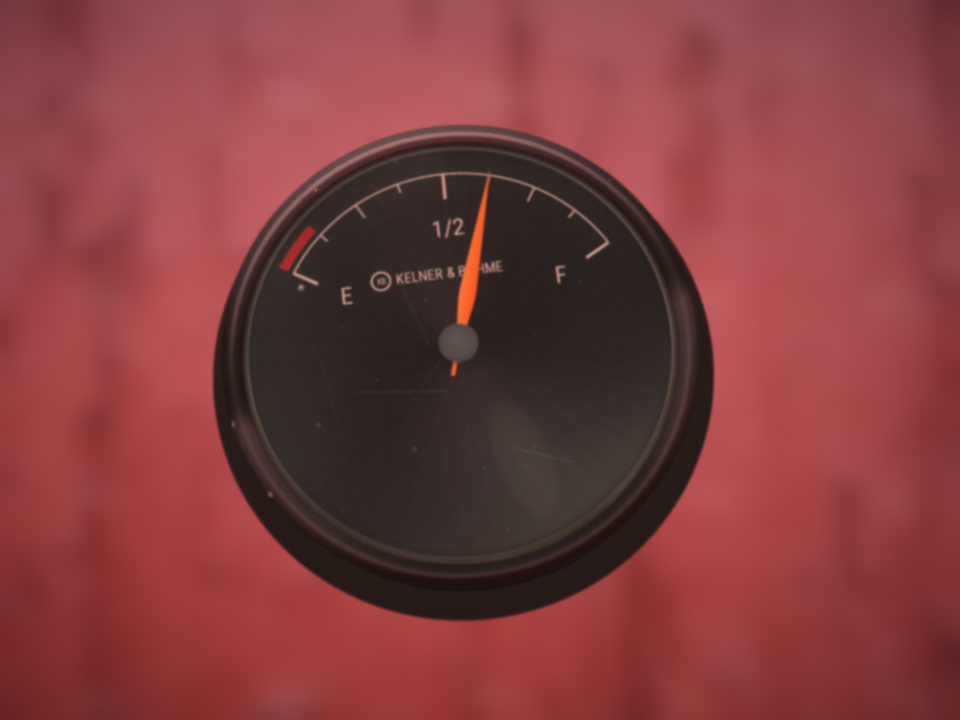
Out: 0.625
